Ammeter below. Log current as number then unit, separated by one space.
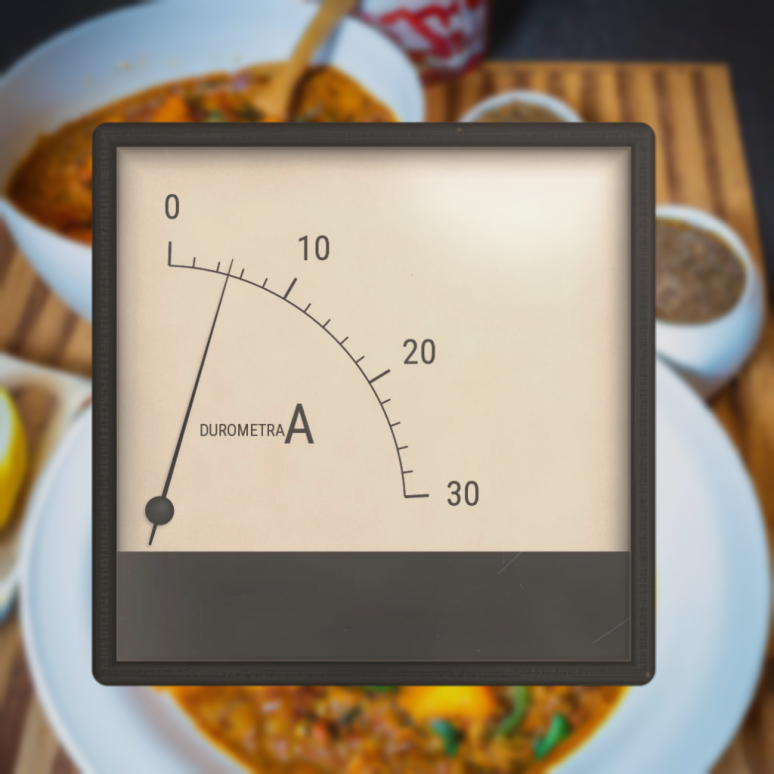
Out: 5 A
